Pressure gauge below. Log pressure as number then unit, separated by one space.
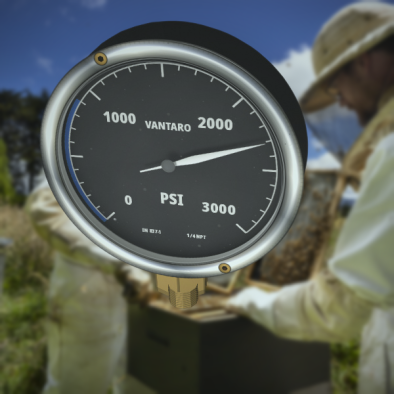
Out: 2300 psi
